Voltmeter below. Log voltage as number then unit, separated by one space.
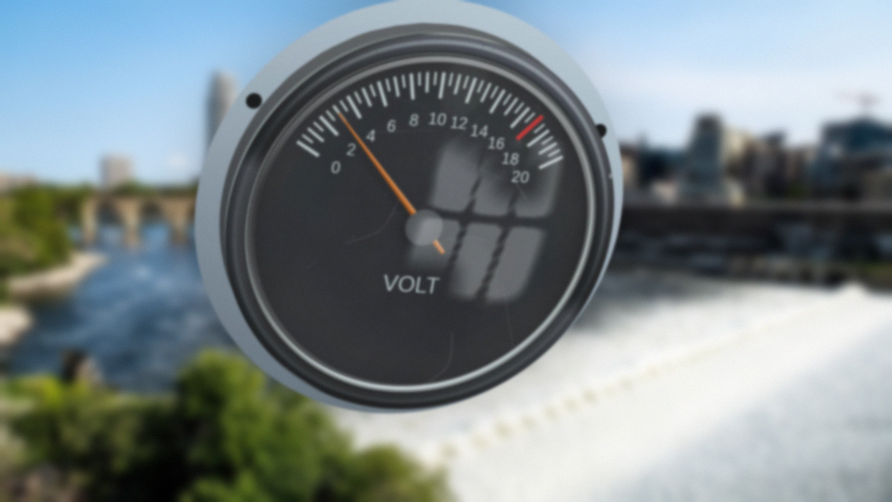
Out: 3 V
